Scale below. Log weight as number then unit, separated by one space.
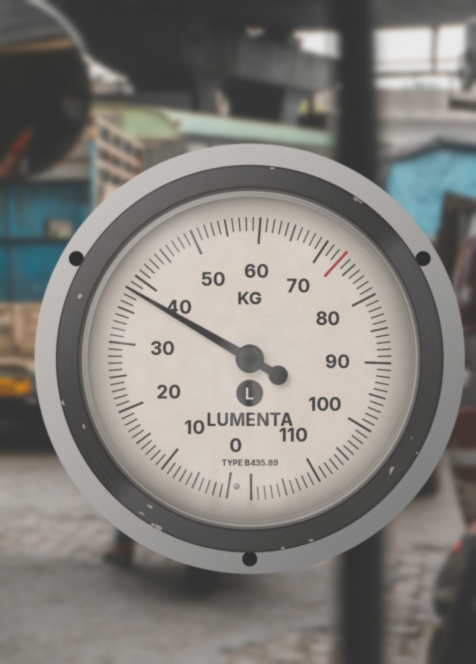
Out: 38 kg
